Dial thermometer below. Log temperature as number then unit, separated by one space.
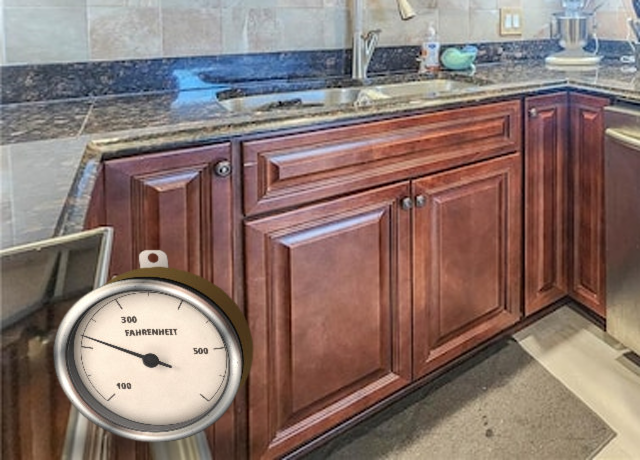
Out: 225 °F
